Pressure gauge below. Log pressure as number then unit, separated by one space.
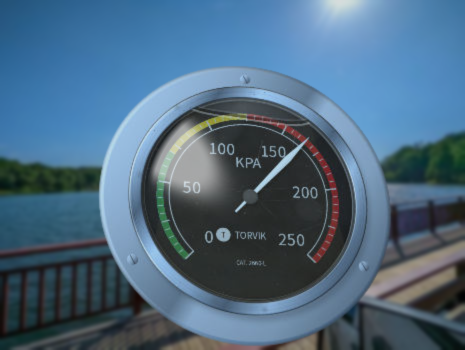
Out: 165 kPa
